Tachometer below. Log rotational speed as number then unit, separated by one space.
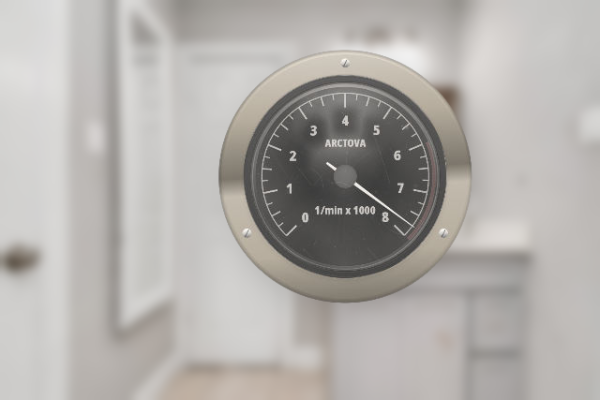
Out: 7750 rpm
